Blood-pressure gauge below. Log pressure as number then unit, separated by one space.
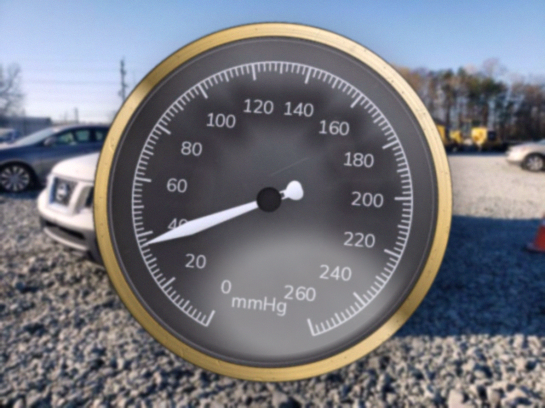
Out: 36 mmHg
